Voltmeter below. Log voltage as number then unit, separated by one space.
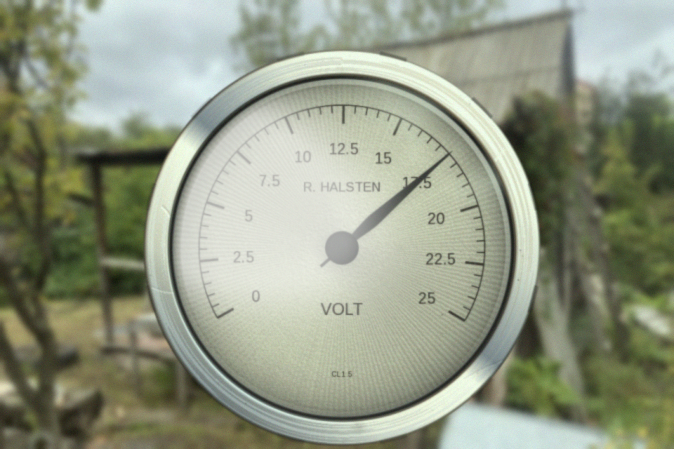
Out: 17.5 V
